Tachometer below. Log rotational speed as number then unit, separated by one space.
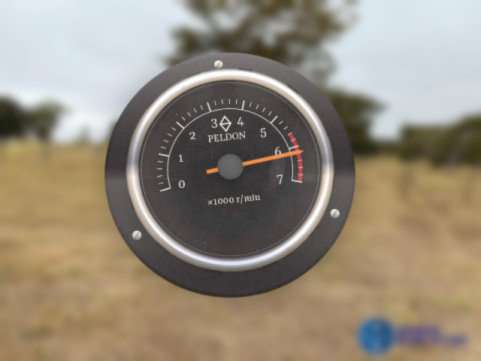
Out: 6200 rpm
